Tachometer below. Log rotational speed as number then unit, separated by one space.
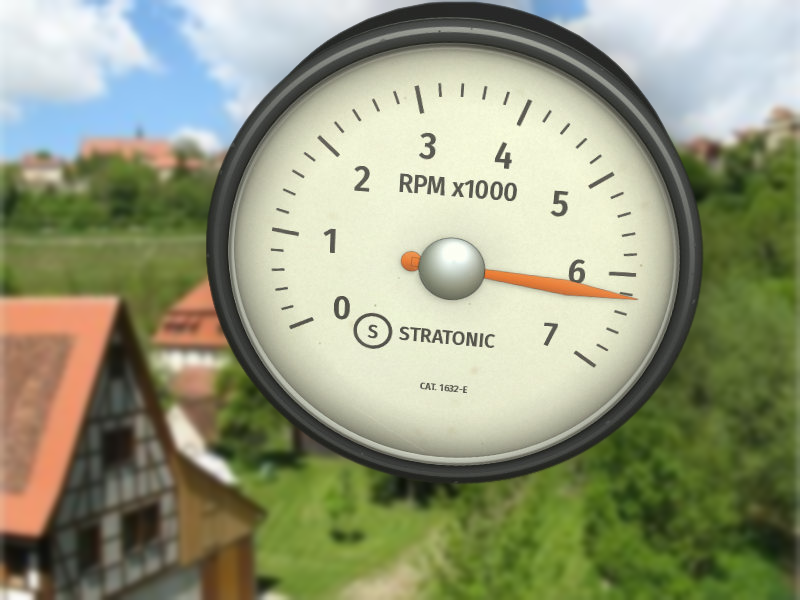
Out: 6200 rpm
